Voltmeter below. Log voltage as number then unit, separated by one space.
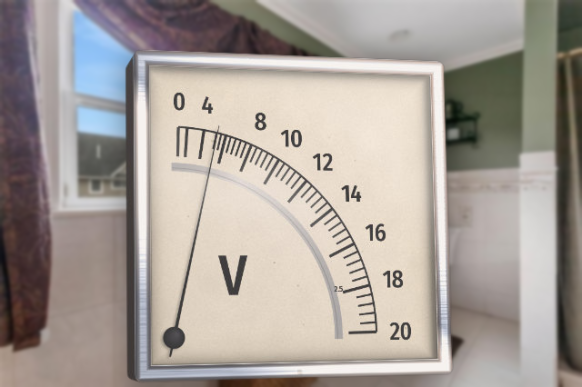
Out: 5.2 V
